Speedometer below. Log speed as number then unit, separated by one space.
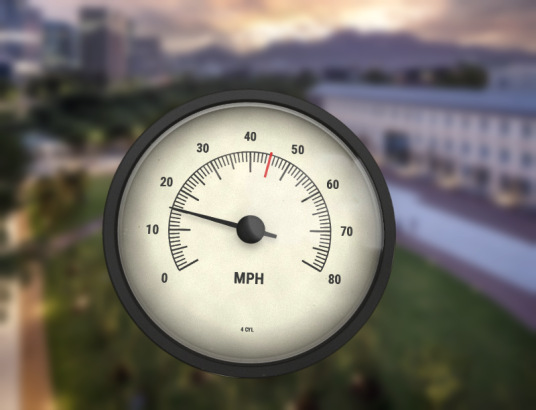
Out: 15 mph
